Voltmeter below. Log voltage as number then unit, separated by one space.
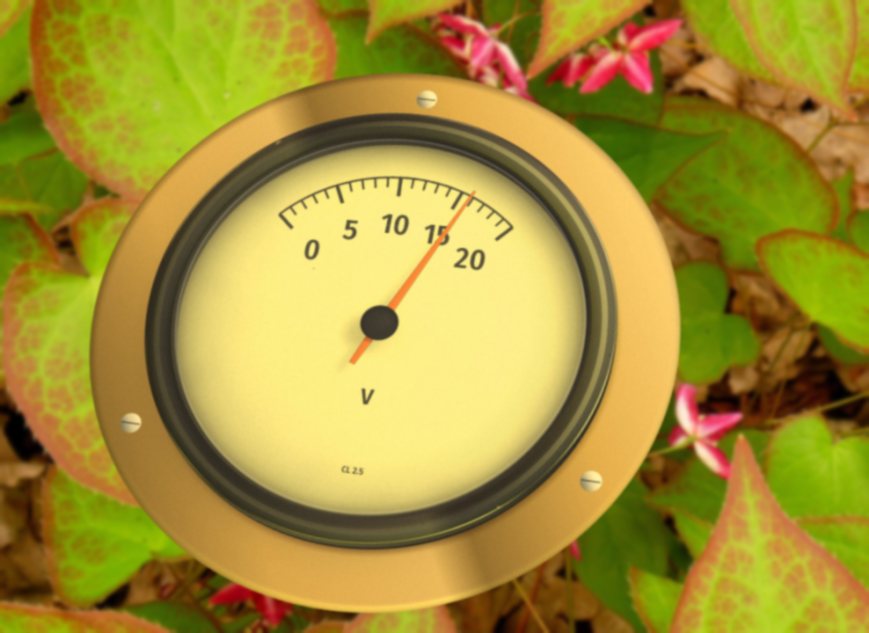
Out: 16 V
